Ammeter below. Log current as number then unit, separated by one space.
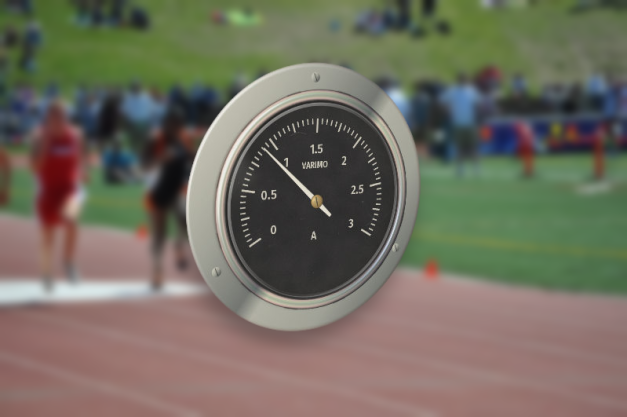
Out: 0.9 A
